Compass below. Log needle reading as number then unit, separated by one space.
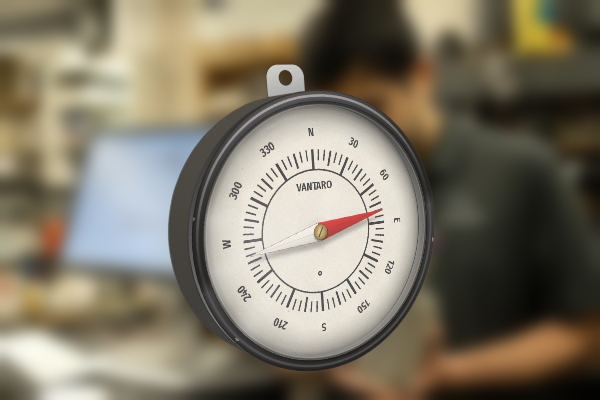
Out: 80 °
